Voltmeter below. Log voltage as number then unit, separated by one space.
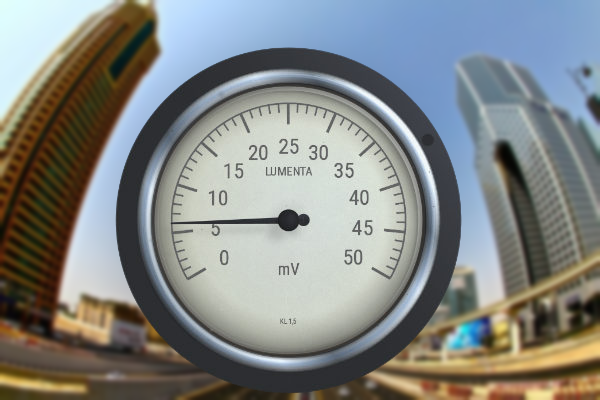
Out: 6 mV
